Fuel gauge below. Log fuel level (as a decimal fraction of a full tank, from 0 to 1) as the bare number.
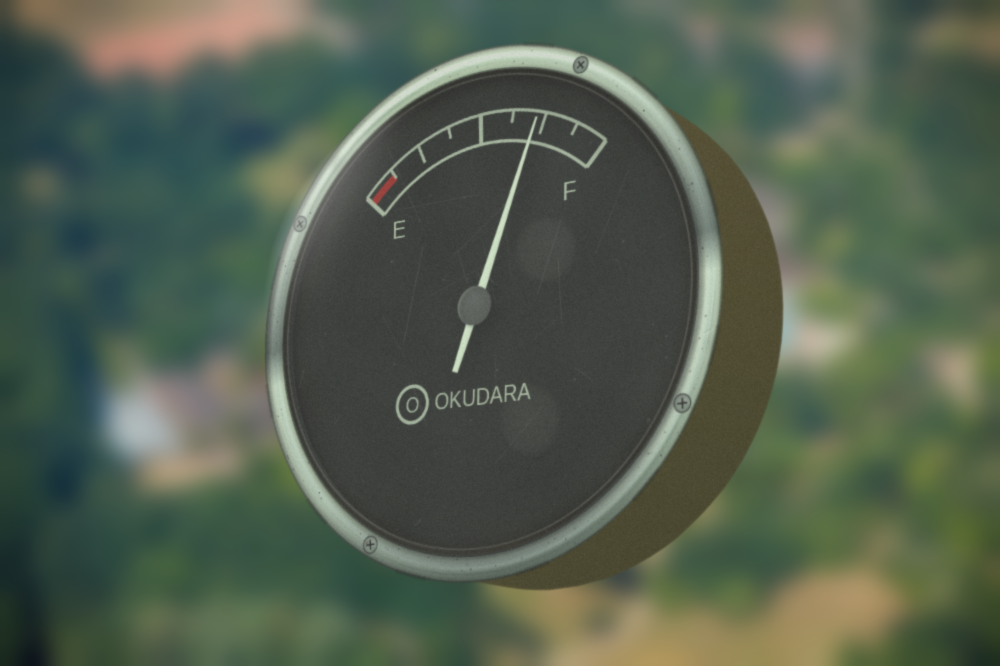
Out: 0.75
